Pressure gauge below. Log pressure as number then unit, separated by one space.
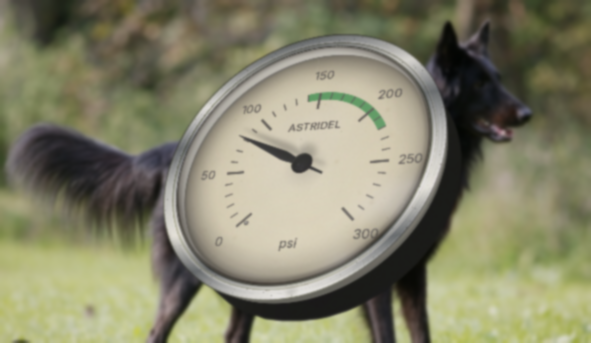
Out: 80 psi
